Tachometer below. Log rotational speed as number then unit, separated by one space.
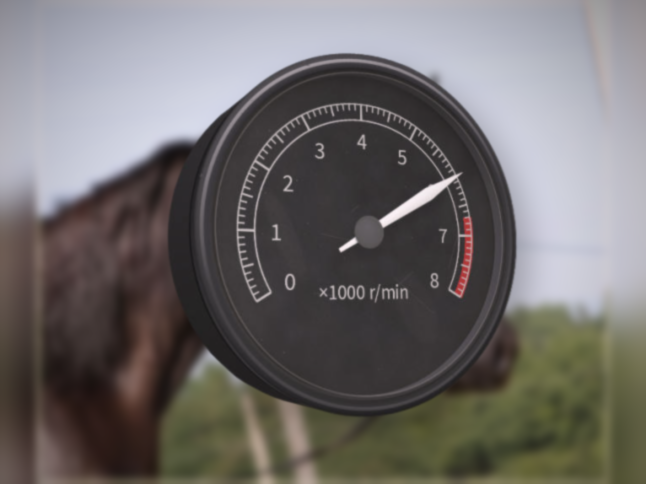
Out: 6000 rpm
